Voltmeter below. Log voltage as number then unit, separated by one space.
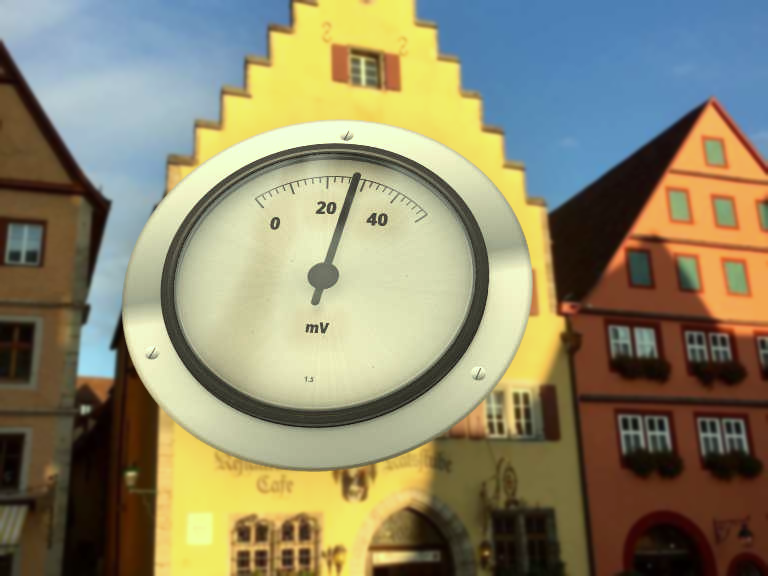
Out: 28 mV
